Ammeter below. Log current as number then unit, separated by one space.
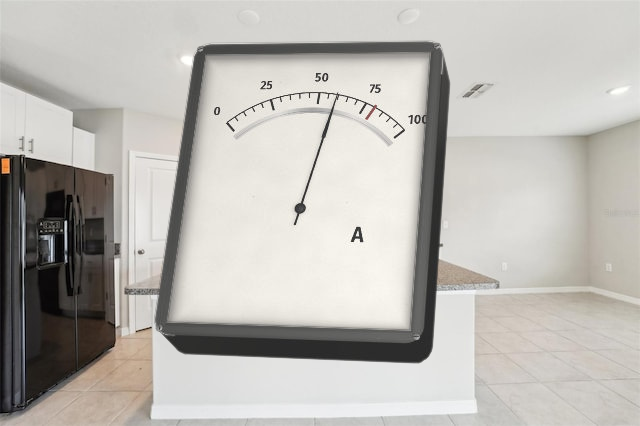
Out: 60 A
